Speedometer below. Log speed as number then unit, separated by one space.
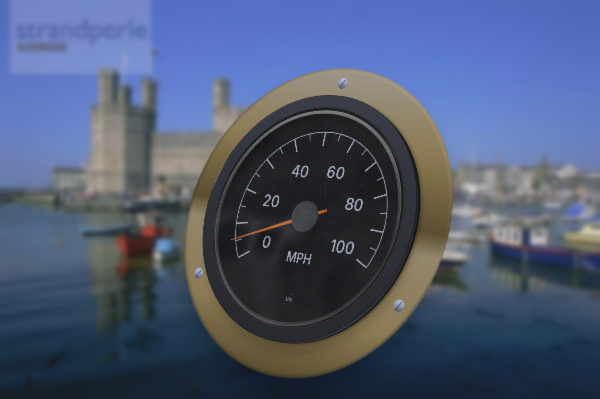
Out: 5 mph
